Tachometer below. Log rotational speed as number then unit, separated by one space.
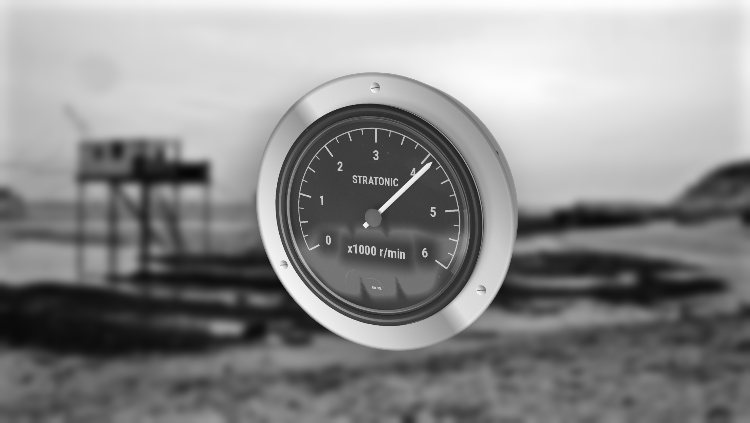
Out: 4125 rpm
